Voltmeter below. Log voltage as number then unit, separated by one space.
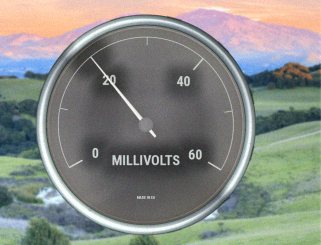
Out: 20 mV
